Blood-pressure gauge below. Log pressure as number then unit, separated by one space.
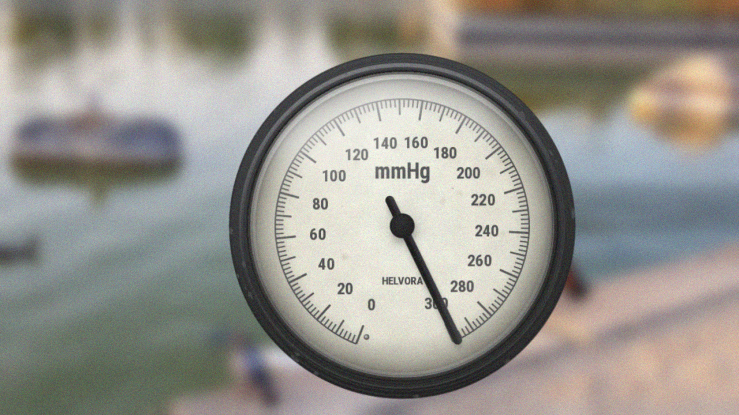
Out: 298 mmHg
